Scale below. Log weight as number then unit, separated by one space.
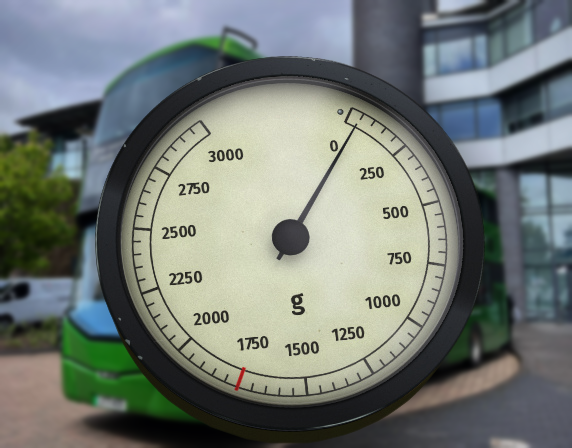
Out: 50 g
